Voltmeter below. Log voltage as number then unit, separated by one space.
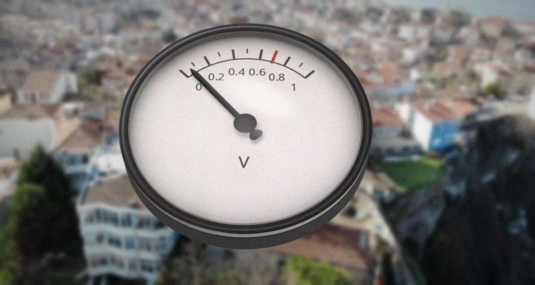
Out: 0.05 V
